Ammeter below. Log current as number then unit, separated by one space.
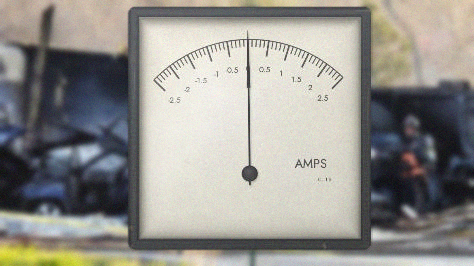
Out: 0 A
